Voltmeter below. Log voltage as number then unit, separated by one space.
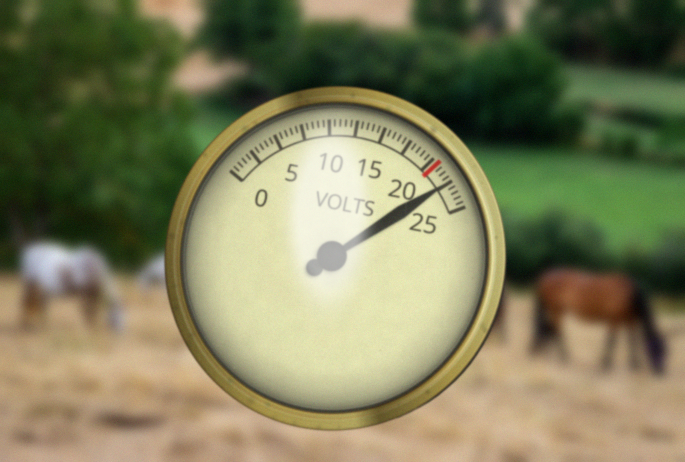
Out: 22.5 V
